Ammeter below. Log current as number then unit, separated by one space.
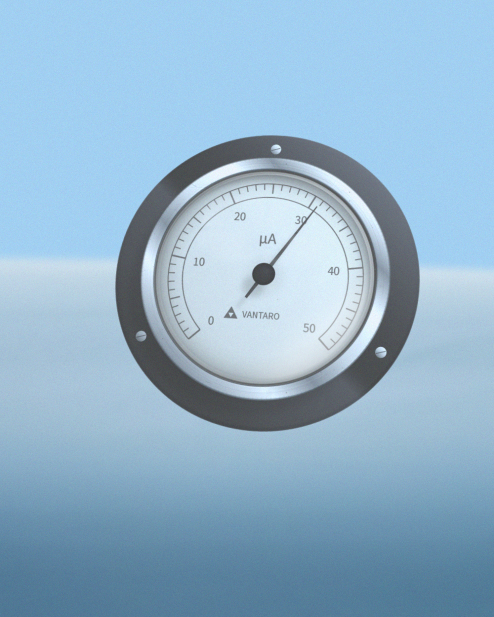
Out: 31 µA
